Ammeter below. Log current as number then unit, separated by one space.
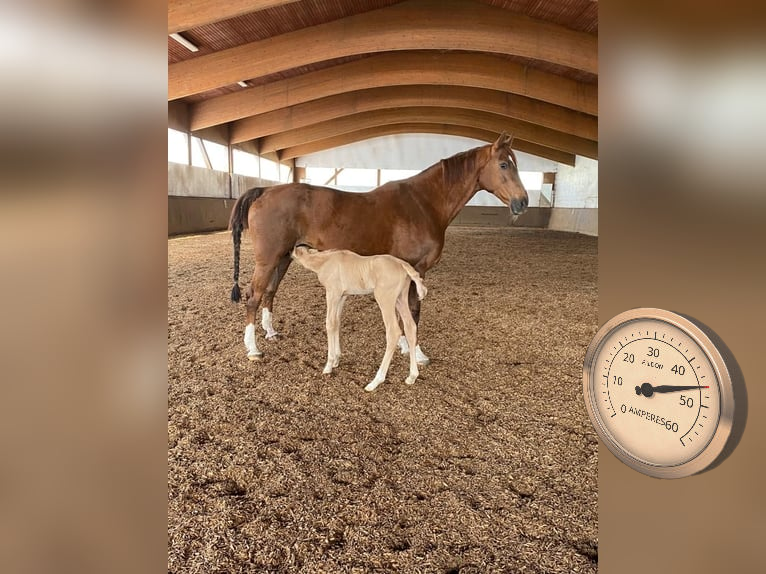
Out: 46 A
